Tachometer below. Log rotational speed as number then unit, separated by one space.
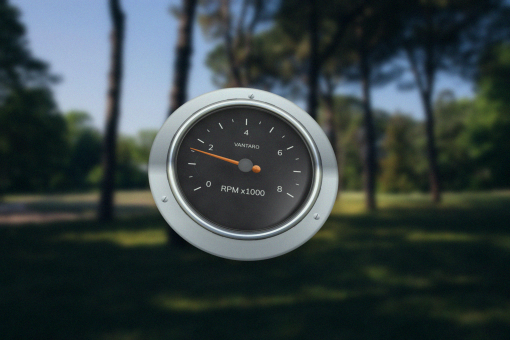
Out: 1500 rpm
